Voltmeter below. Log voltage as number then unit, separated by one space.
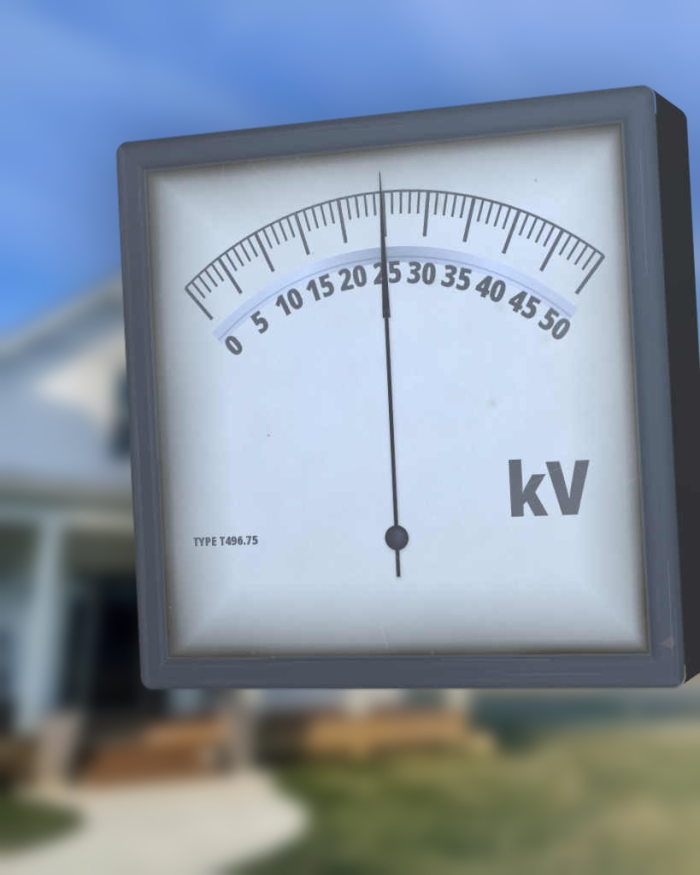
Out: 25 kV
